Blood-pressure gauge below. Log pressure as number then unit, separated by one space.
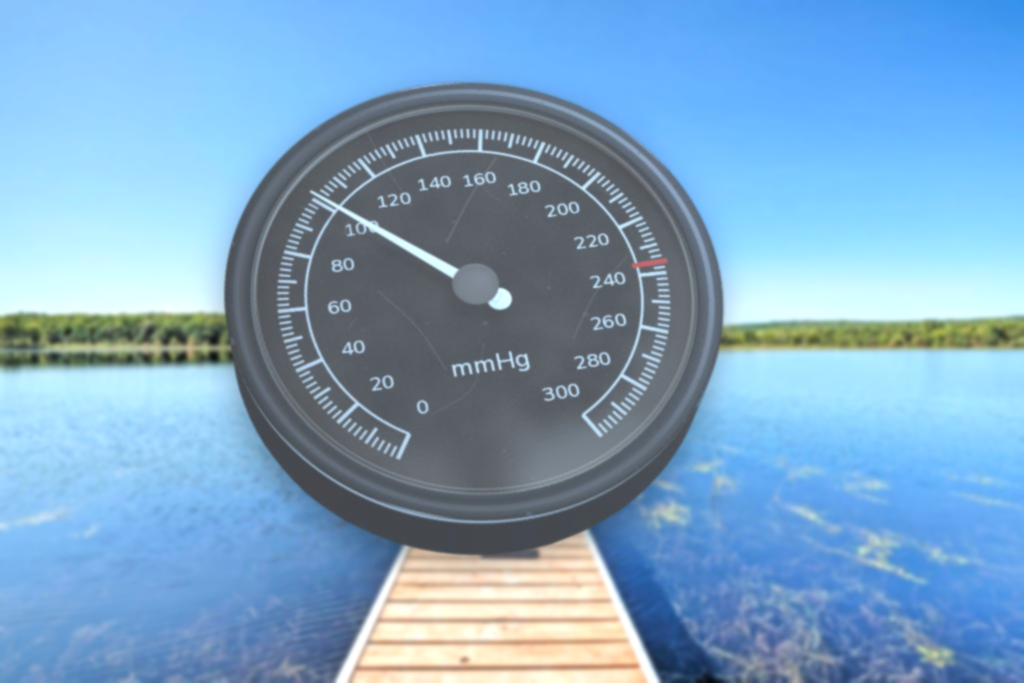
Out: 100 mmHg
